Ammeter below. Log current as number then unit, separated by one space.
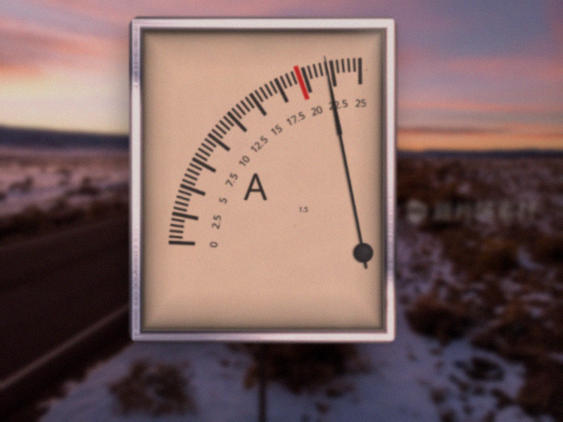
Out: 22 A
